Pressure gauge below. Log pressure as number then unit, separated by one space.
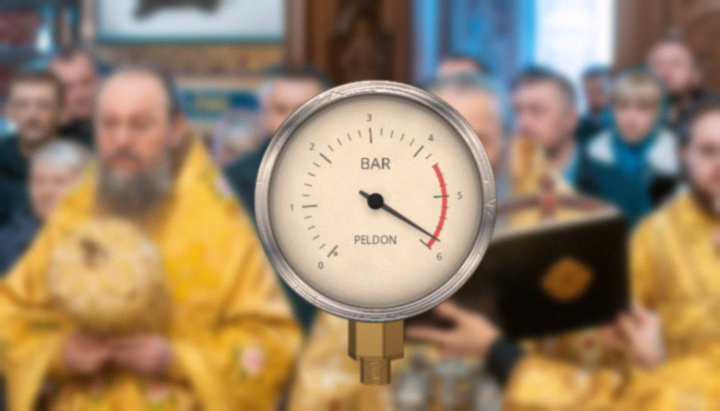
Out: 5.8 bar
